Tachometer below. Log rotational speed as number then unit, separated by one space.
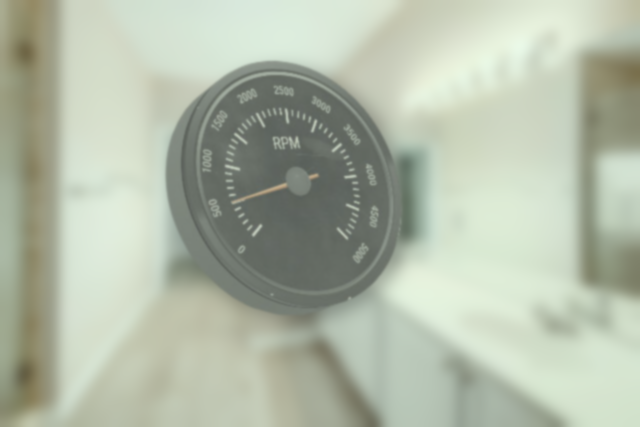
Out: 500 rpm
